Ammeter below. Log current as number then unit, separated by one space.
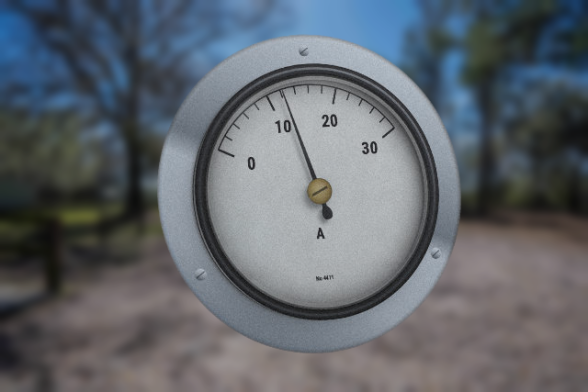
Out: 12 A
